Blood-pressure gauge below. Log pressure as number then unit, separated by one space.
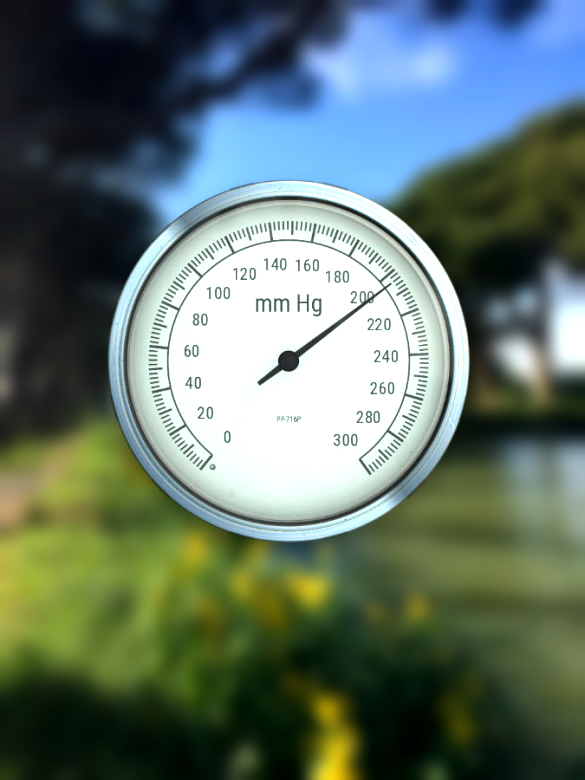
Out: 204 mmHg
